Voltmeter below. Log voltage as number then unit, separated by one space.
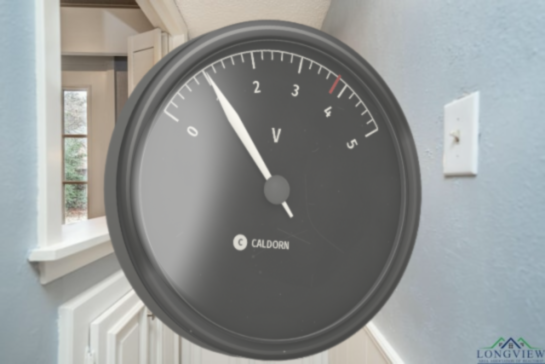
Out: 1 V
